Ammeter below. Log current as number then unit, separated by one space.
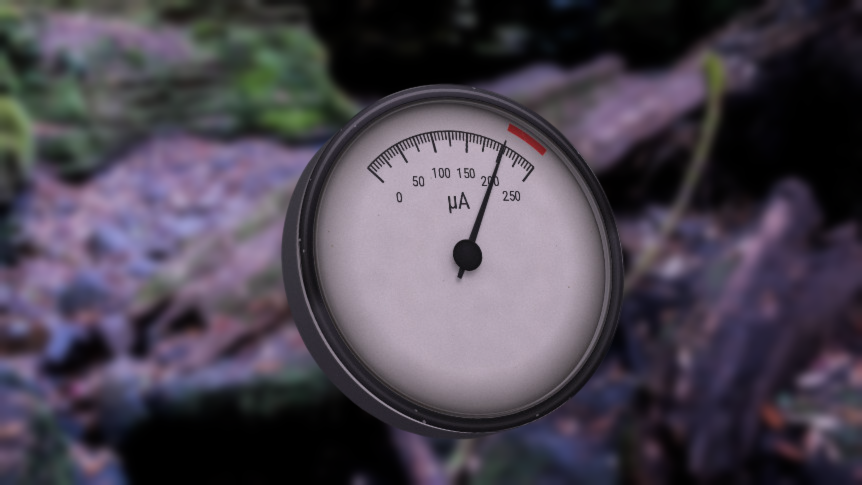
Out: 200 µA
